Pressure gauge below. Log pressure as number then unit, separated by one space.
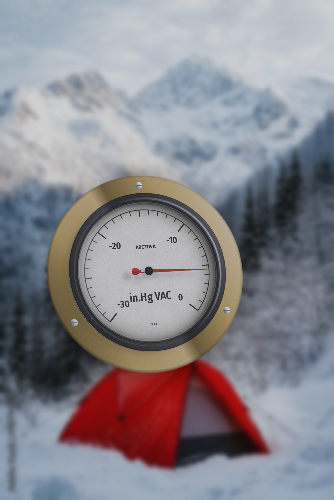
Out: -4.5 inHg
